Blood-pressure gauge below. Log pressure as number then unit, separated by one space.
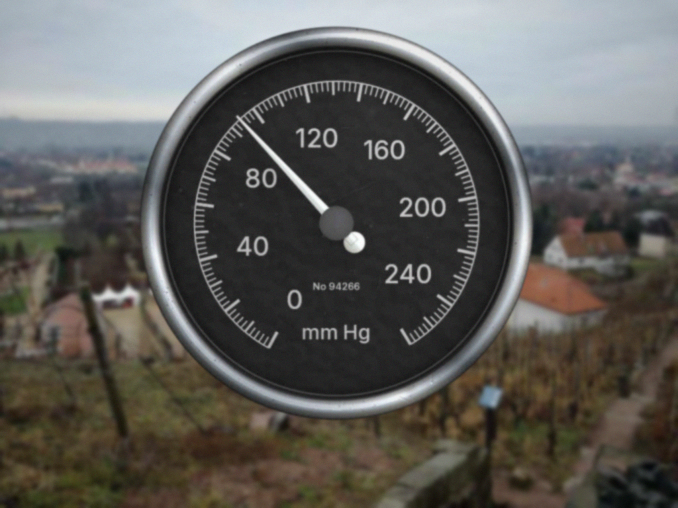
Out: 94 mmHg
